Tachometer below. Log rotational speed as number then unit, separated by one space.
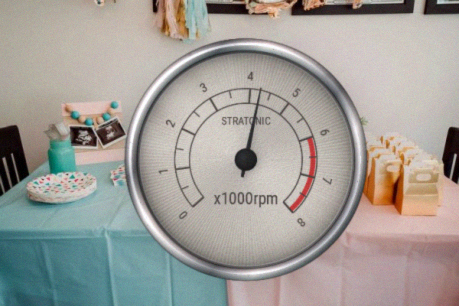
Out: 4250 rpm
